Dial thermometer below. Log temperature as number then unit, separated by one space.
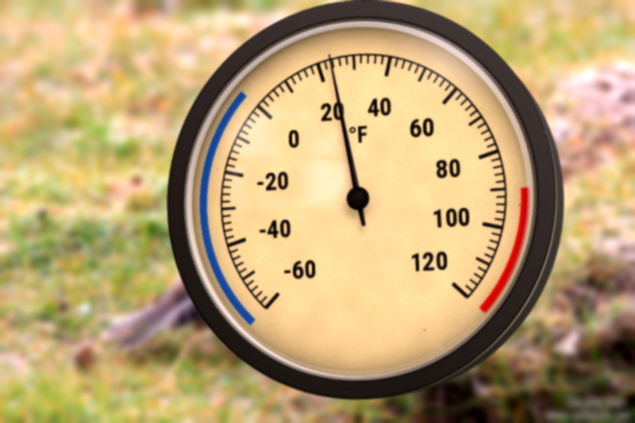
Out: 24 °F
